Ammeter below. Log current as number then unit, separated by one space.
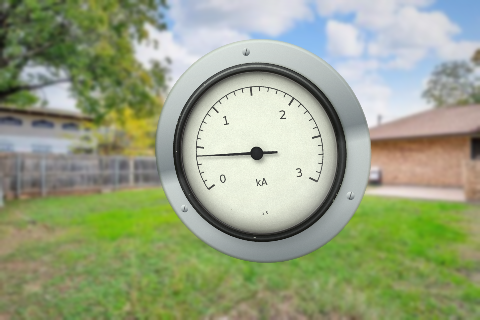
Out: 0.4 kA
